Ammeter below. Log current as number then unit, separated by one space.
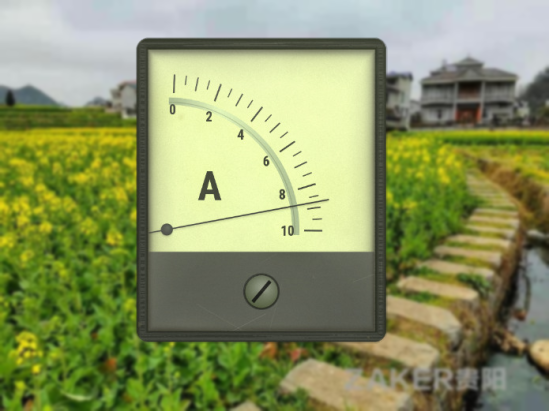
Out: 8.75 A
